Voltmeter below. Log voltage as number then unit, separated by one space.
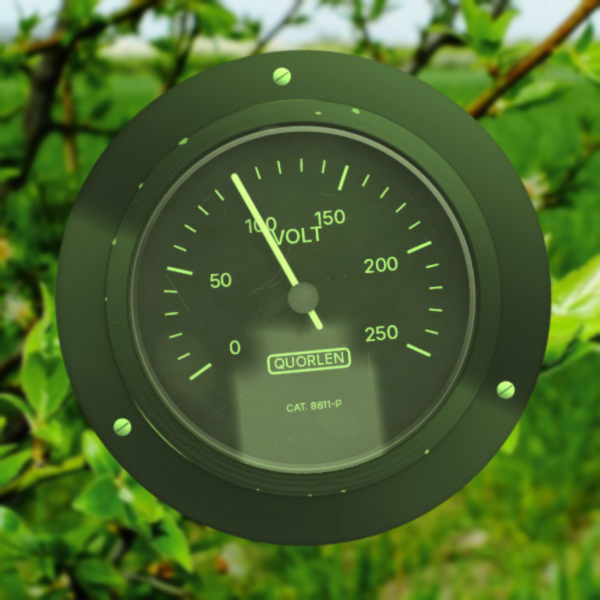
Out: 100 V
